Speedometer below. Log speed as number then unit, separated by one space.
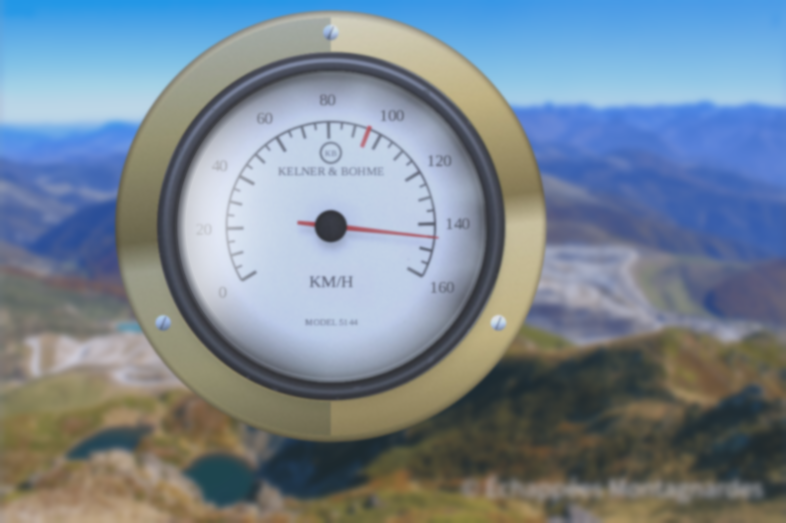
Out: 145 km/h
